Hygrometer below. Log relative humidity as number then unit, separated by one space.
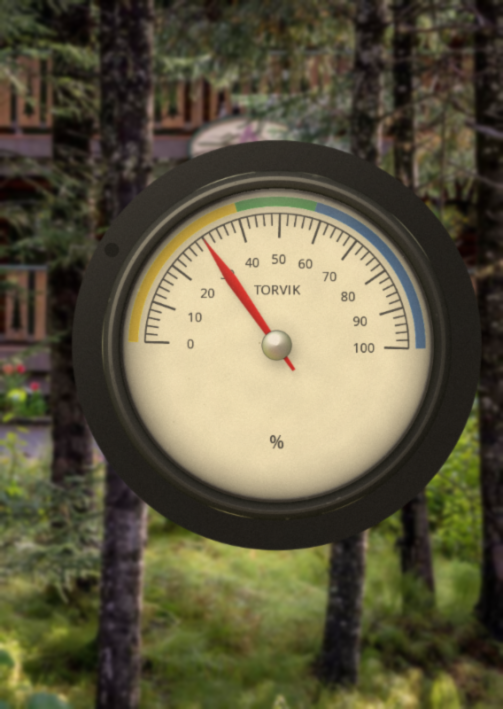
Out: 30 %
